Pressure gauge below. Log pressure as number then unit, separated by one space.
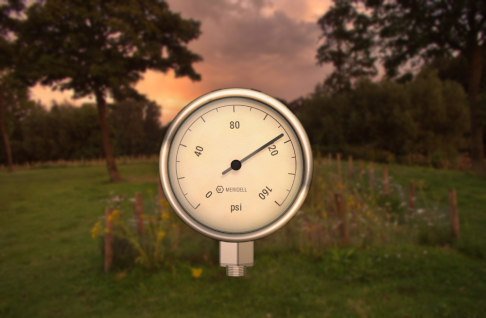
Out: 115 psi
